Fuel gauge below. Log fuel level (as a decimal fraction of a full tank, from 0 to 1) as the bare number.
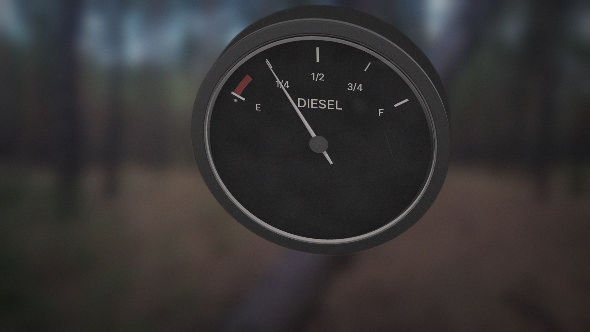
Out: 0.25
